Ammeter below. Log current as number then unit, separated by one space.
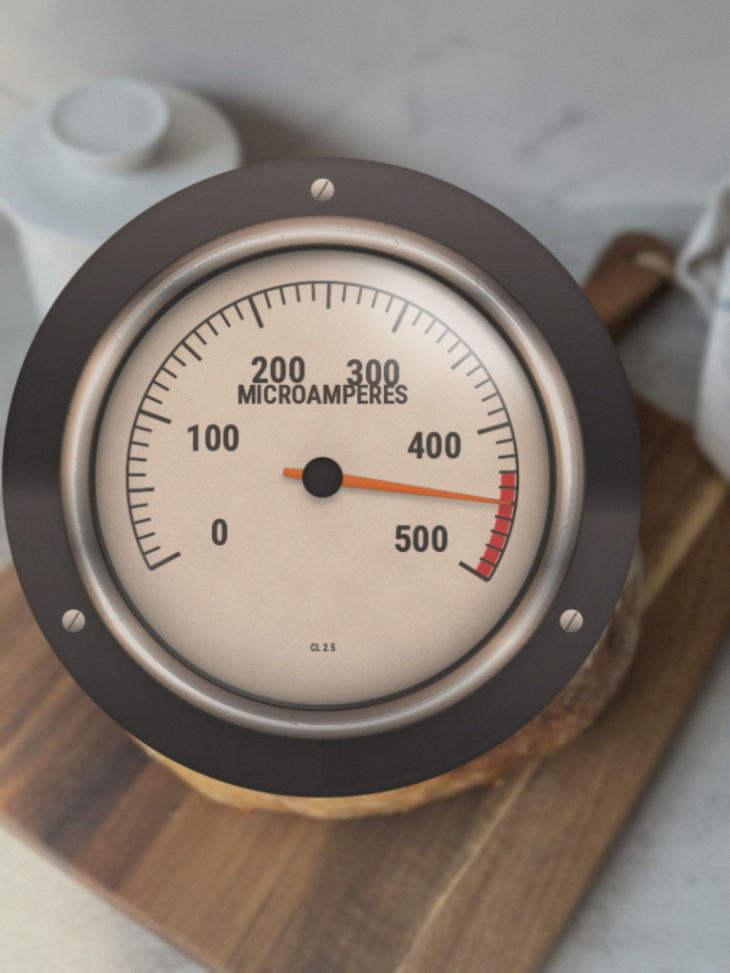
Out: 450 µA
